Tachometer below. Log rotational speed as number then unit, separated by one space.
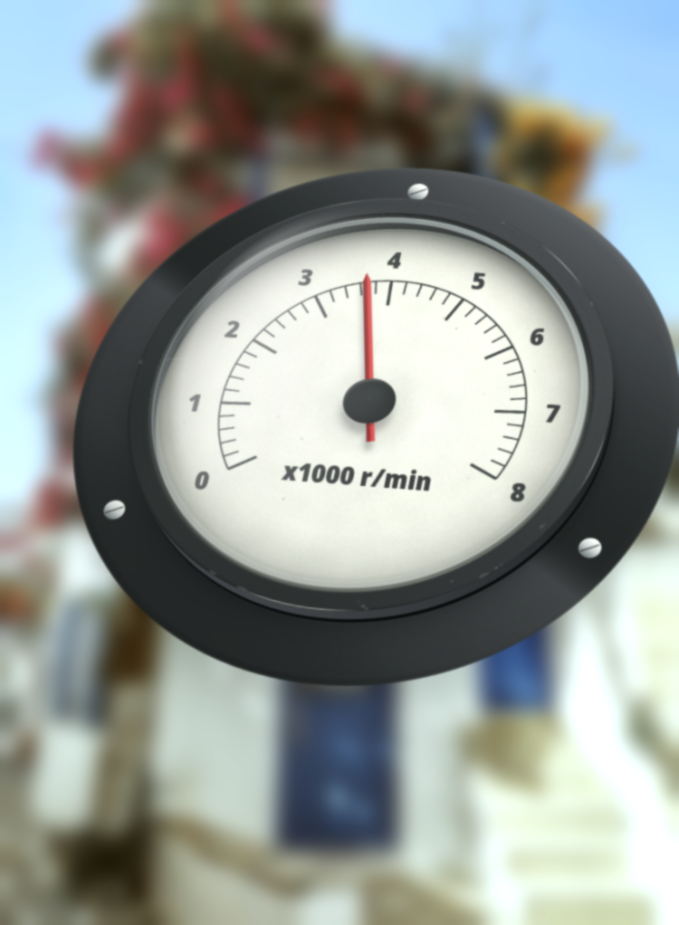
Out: 3700 rpm
